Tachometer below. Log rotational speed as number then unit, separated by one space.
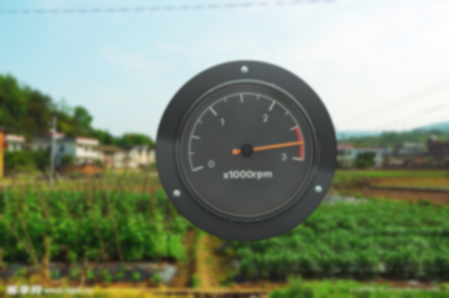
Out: 2750 rpm
